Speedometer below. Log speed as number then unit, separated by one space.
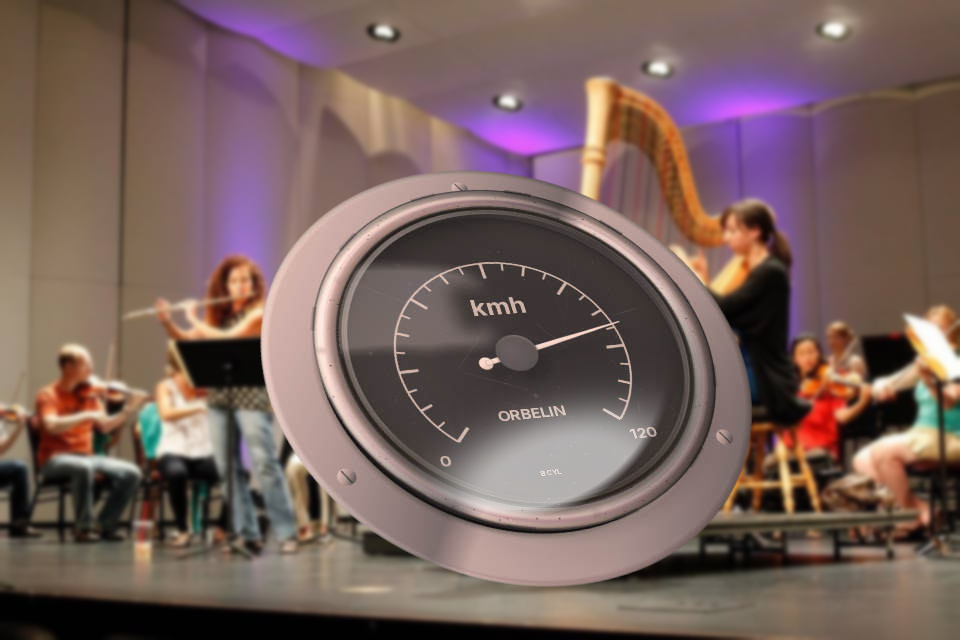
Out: 95 km/h
